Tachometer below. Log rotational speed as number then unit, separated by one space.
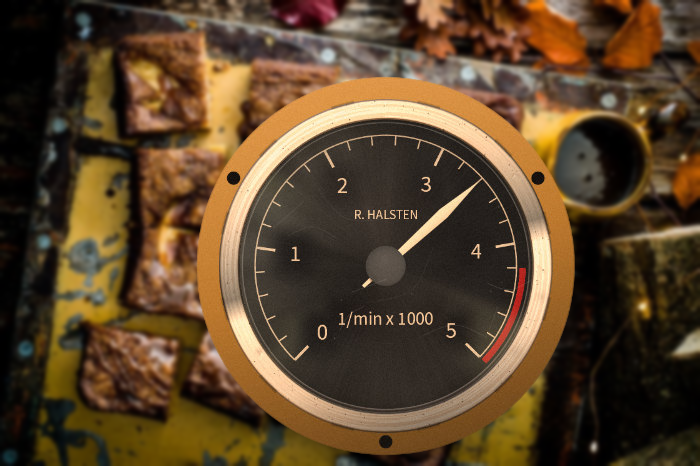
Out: 3400 rpm
